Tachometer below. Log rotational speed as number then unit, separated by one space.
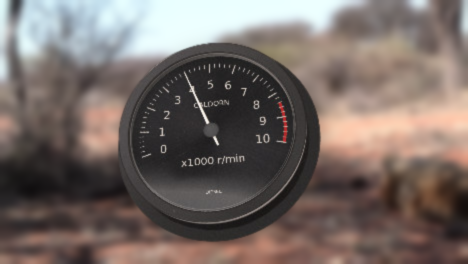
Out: 4000 rpm
